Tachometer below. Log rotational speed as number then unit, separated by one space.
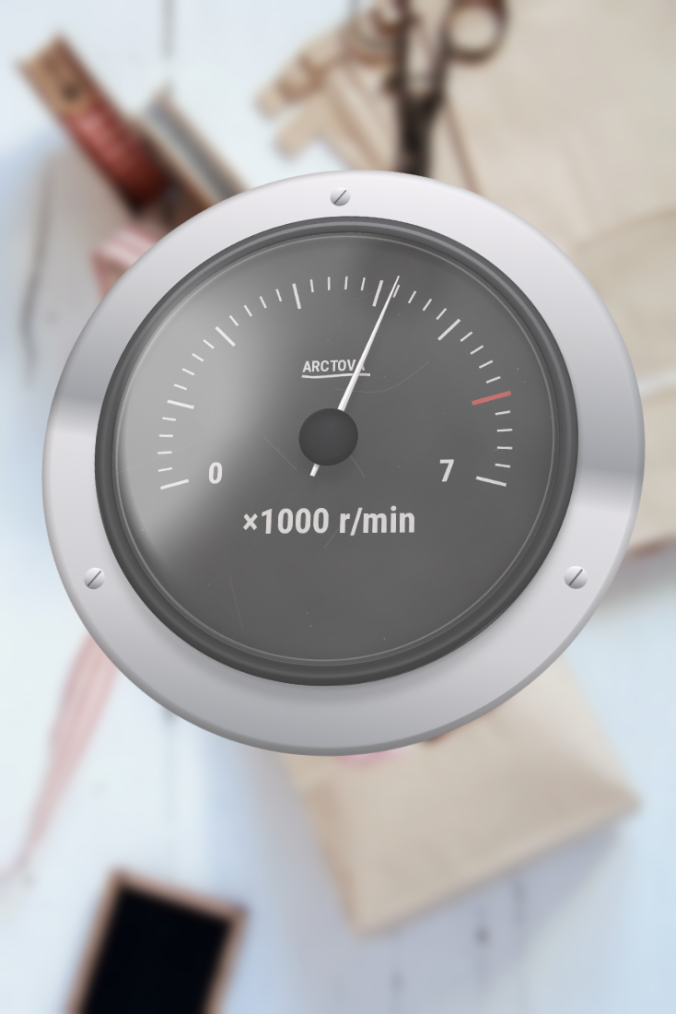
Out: 4200 rpm
